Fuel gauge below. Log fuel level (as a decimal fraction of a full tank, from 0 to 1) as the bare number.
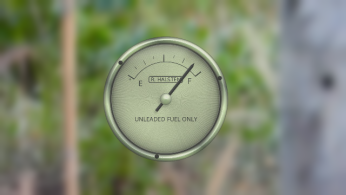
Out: 0.875
